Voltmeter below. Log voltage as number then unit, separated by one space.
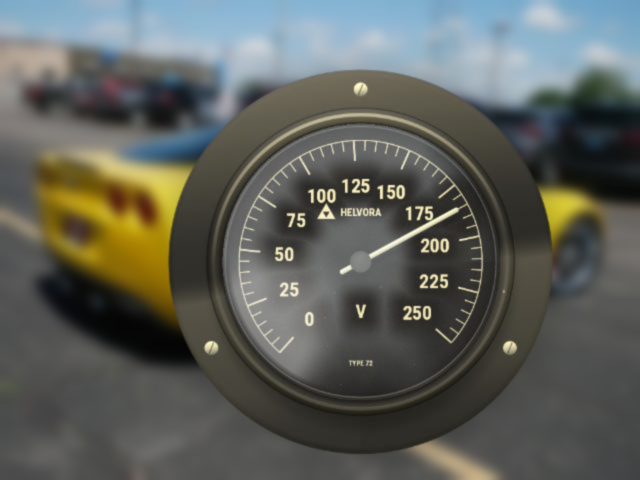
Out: 185 V
